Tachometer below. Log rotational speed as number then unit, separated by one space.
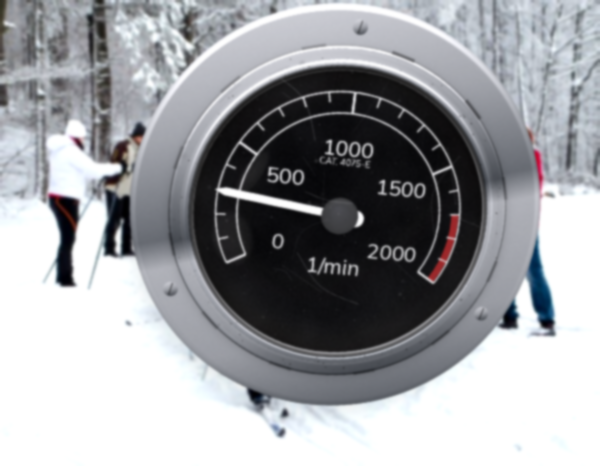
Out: 300 rpm
